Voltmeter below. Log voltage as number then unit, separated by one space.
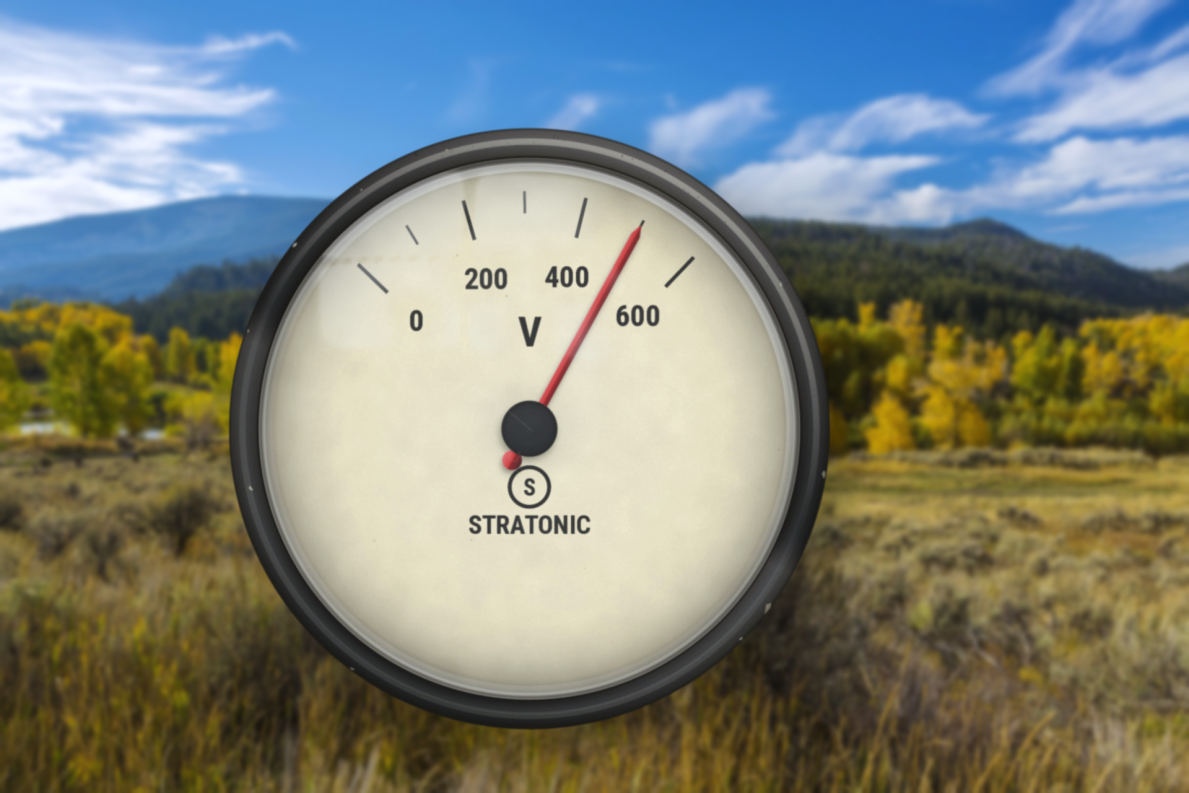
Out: 500 V
